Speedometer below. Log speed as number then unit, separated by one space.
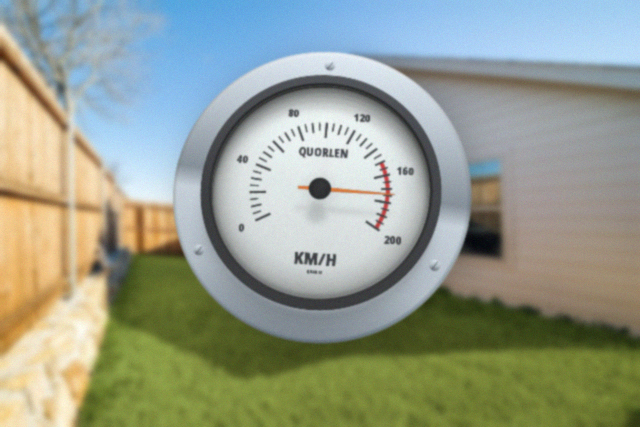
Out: 175 km/h
